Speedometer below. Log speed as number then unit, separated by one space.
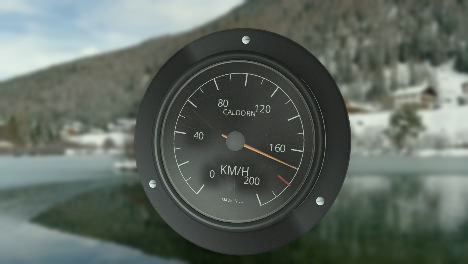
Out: 170 km/h
